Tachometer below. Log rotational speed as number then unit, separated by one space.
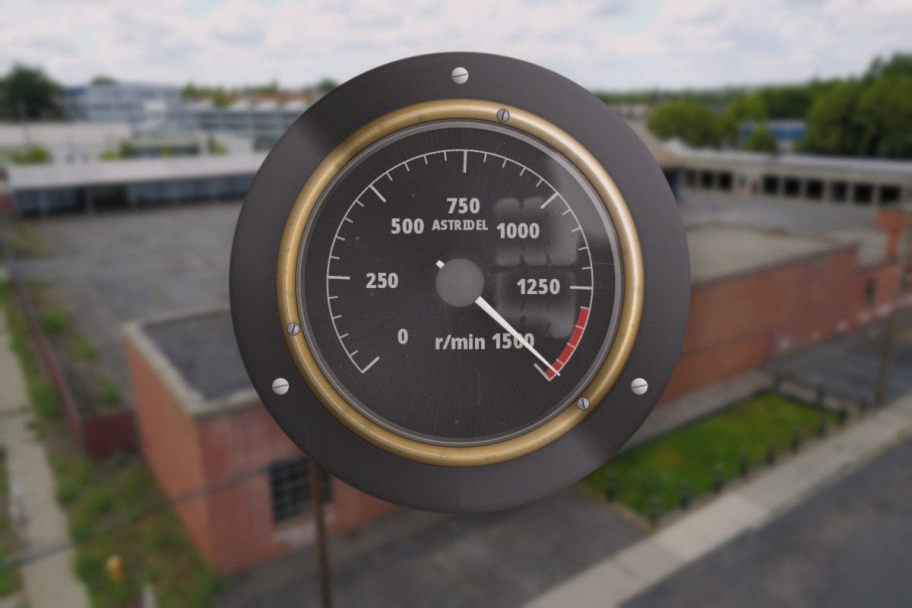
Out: 1475 rpm
